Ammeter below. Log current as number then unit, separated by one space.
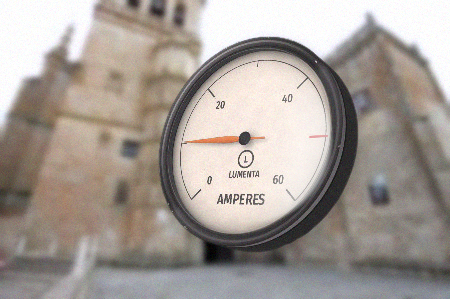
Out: 10 A
